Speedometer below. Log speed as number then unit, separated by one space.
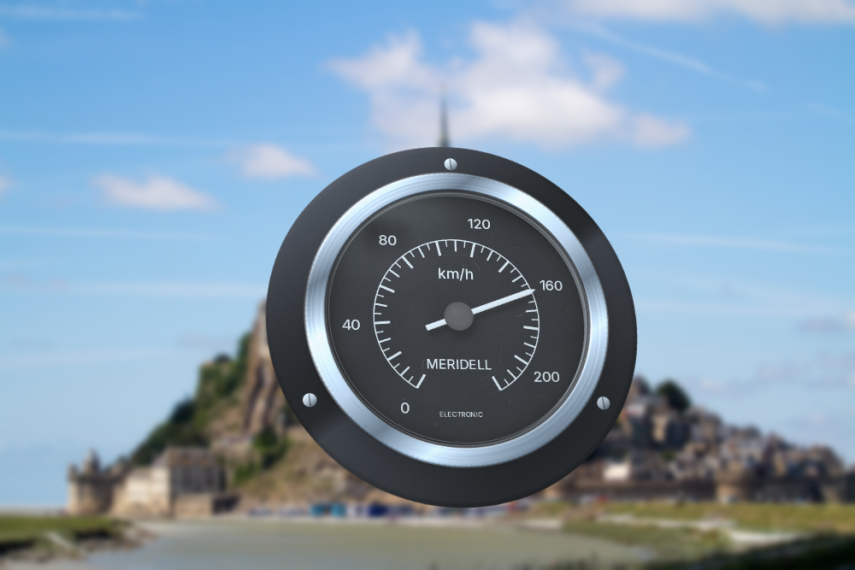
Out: 160 km/h
